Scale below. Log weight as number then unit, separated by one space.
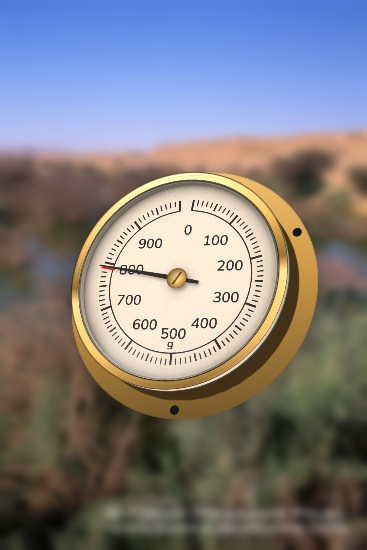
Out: 790 g
